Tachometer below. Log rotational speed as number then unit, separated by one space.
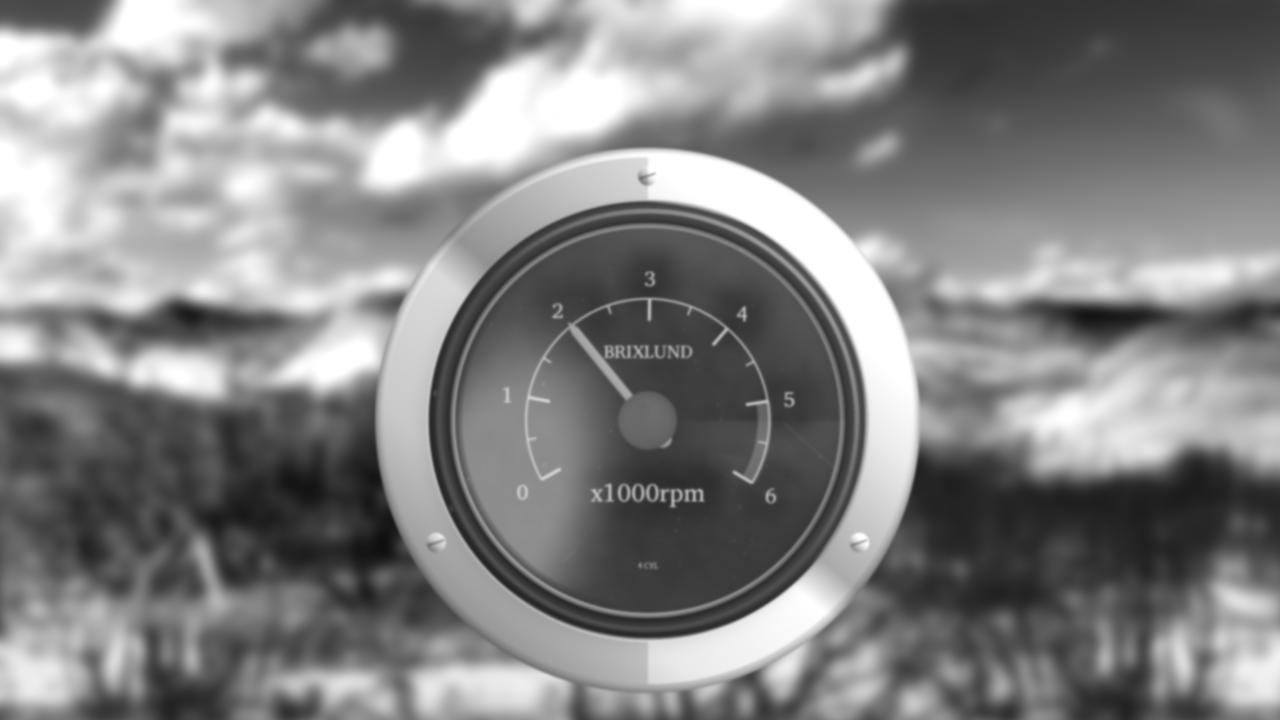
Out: 2000 rpm
